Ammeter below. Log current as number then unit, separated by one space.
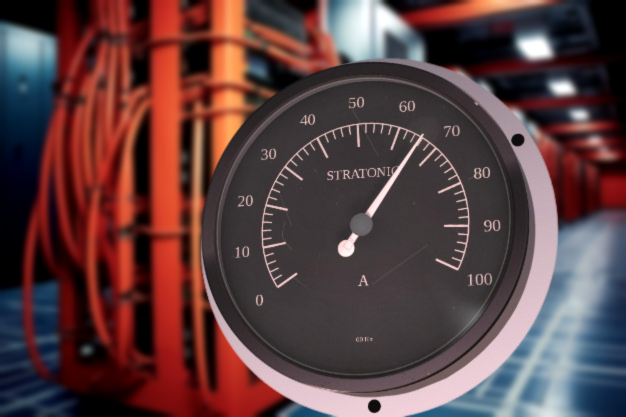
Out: 66 A
